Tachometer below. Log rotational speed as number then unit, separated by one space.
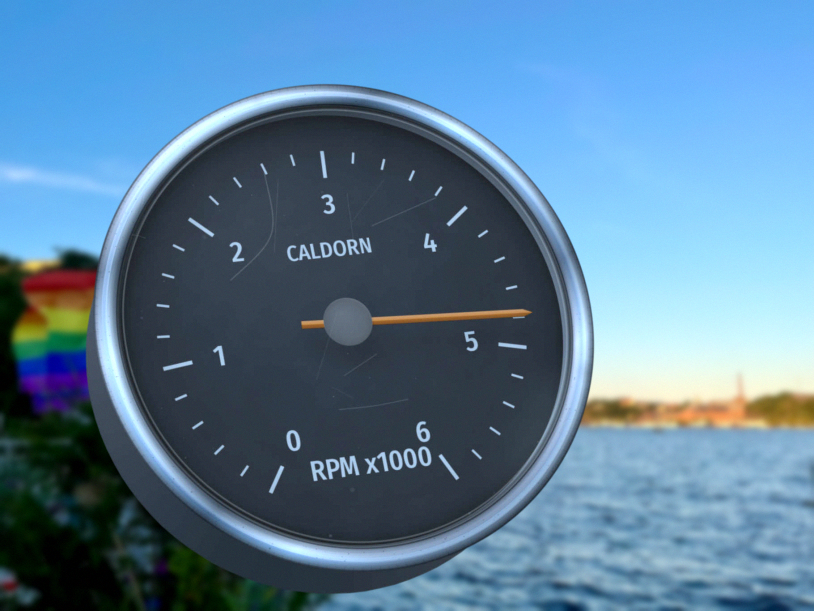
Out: 4800 rpm
